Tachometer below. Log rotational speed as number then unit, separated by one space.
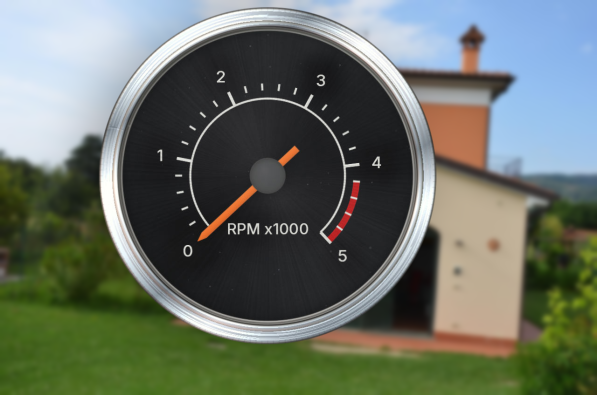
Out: 0 rpm
